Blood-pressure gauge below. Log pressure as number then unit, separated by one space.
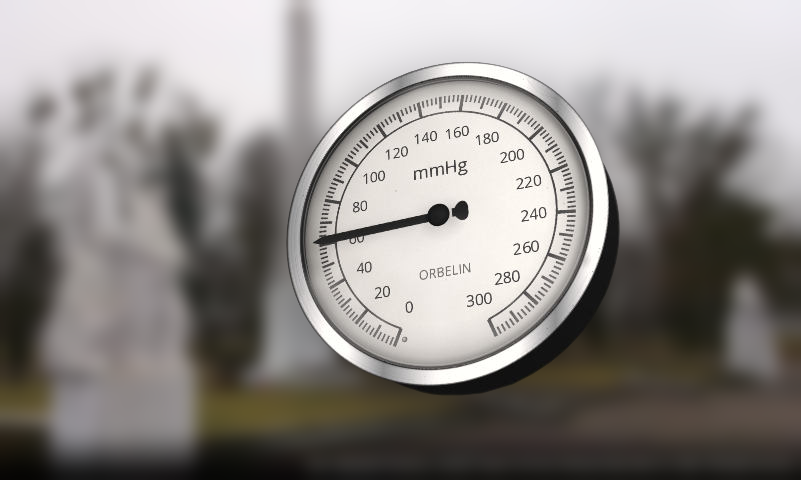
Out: 60 mmHg
